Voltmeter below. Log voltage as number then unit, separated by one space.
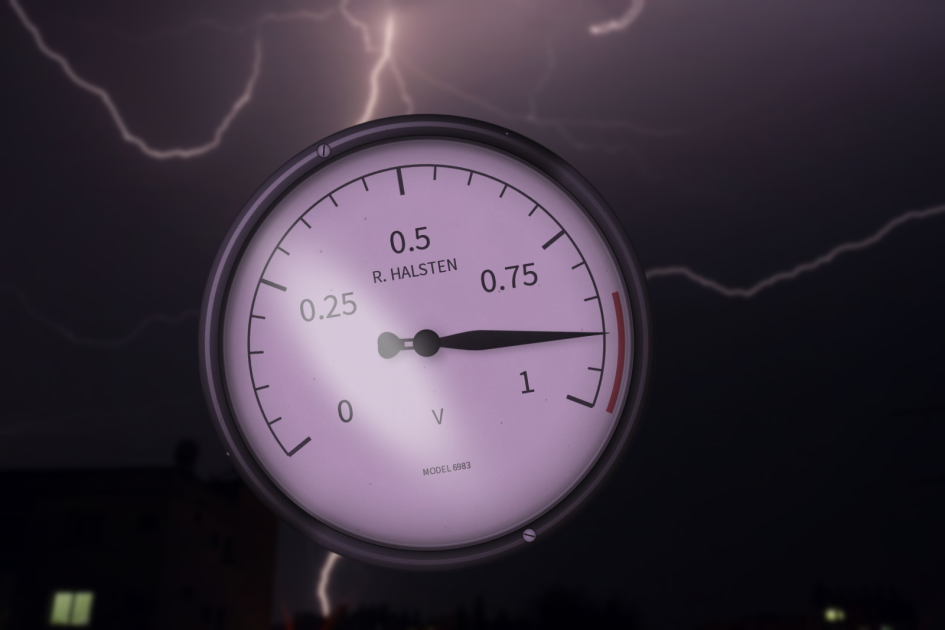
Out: 0.9 V
